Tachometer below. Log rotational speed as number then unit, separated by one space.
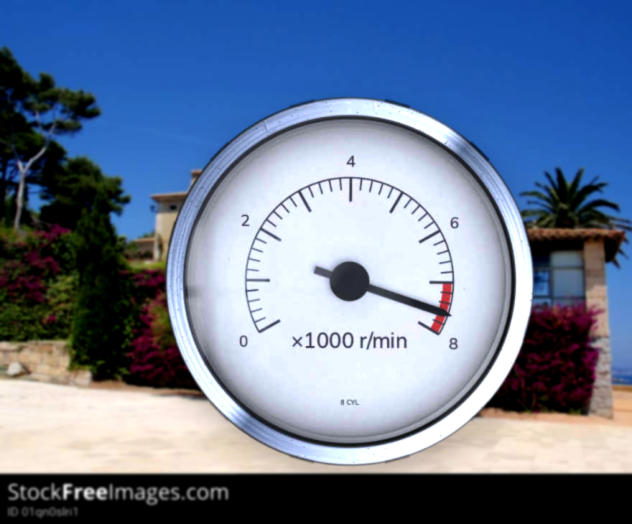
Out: 7600 rpm
